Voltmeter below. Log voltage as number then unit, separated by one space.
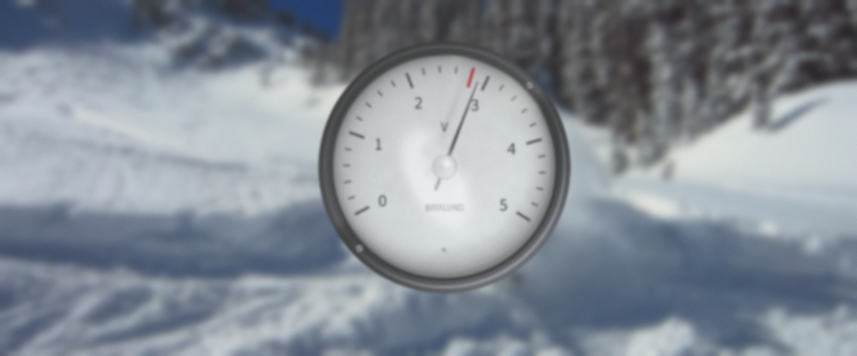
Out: 2.9 V
